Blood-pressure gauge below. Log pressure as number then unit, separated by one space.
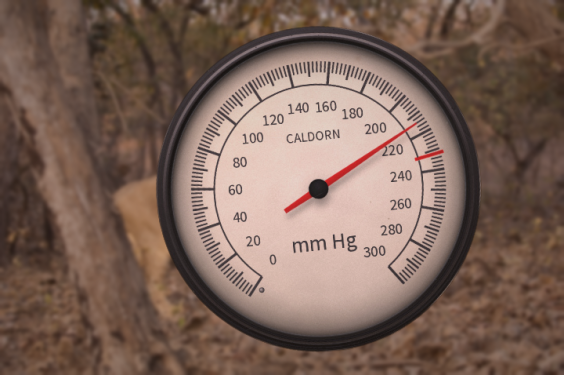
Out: 214 mmHg
